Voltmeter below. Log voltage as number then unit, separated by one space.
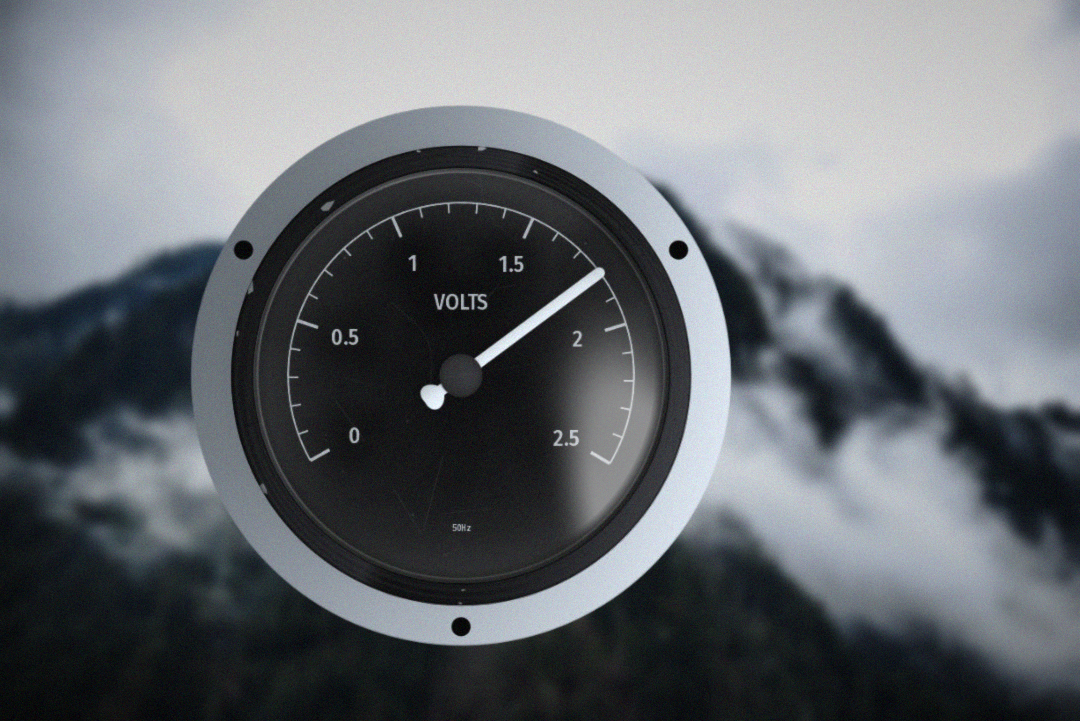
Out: 1.8 V
